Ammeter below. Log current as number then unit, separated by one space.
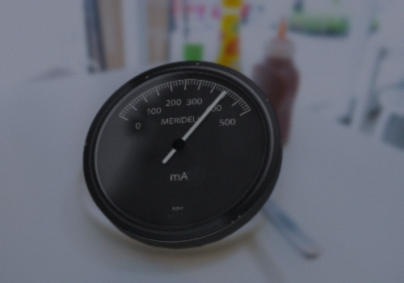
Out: 400 mA
